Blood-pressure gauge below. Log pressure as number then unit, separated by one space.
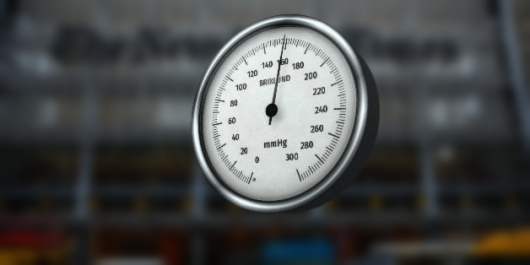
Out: 160 mmHg
